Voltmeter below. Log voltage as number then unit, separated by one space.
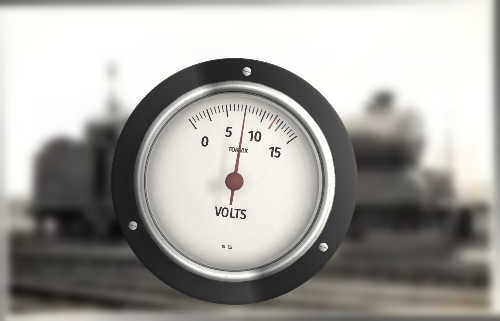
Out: 7.5 V
